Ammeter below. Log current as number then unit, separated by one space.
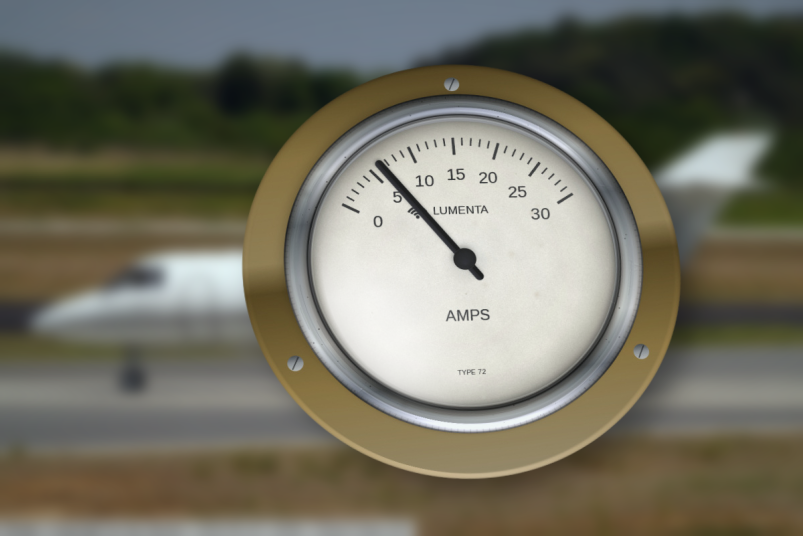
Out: 6 A
